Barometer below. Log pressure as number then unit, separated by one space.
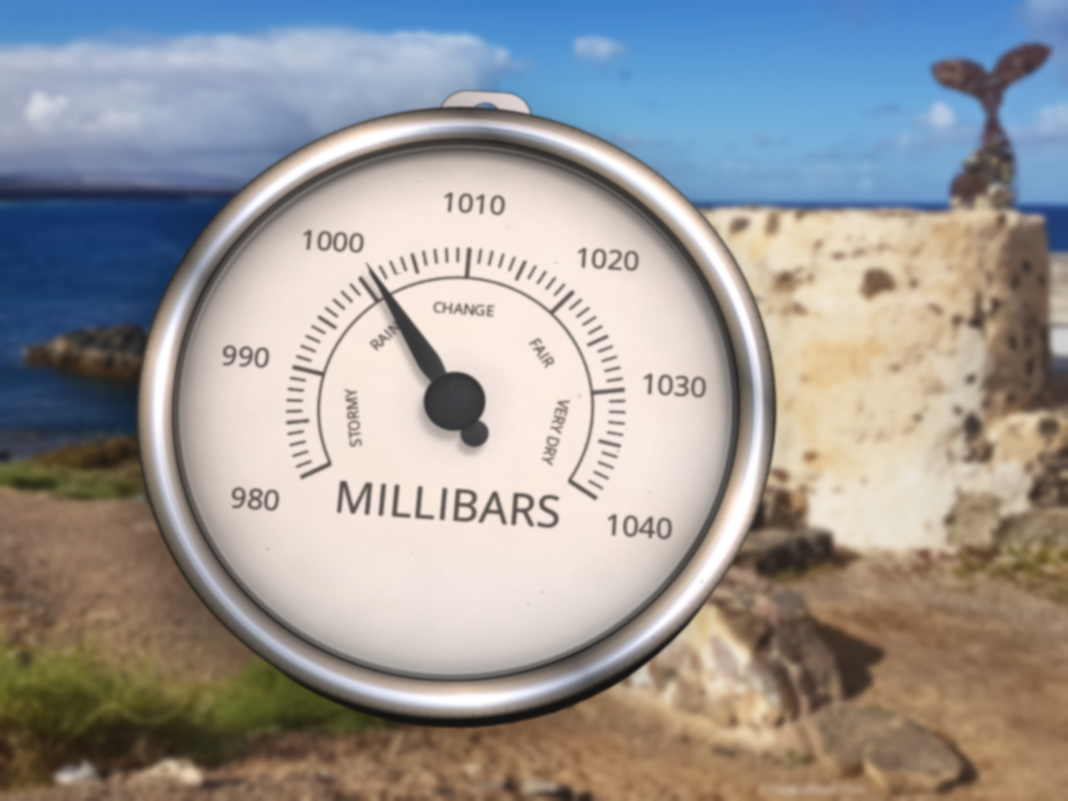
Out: 1001 mbar
